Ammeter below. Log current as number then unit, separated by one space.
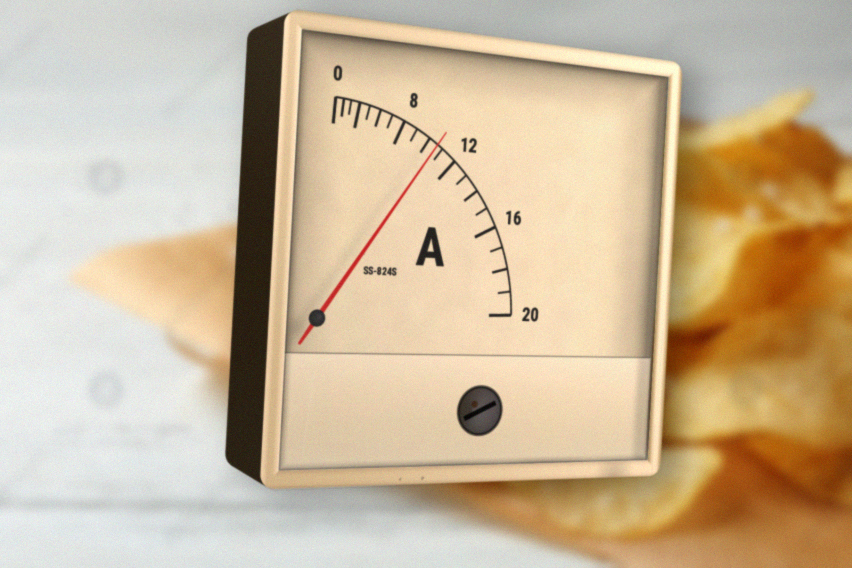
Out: 10.5 A
